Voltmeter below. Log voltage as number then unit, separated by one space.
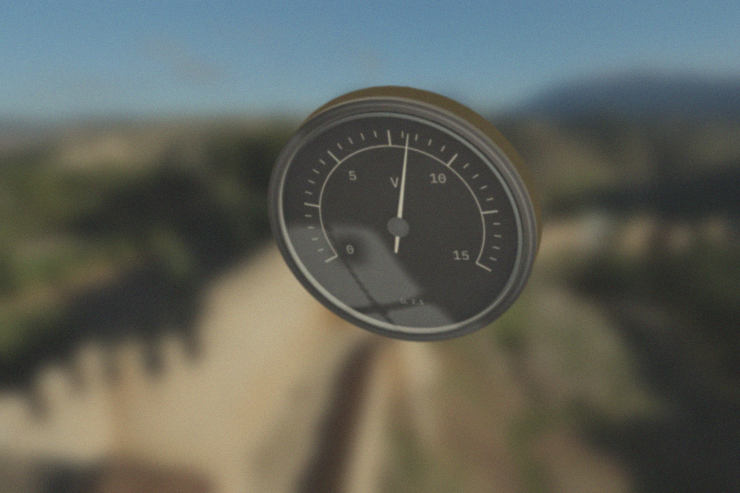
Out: 8.25 V
